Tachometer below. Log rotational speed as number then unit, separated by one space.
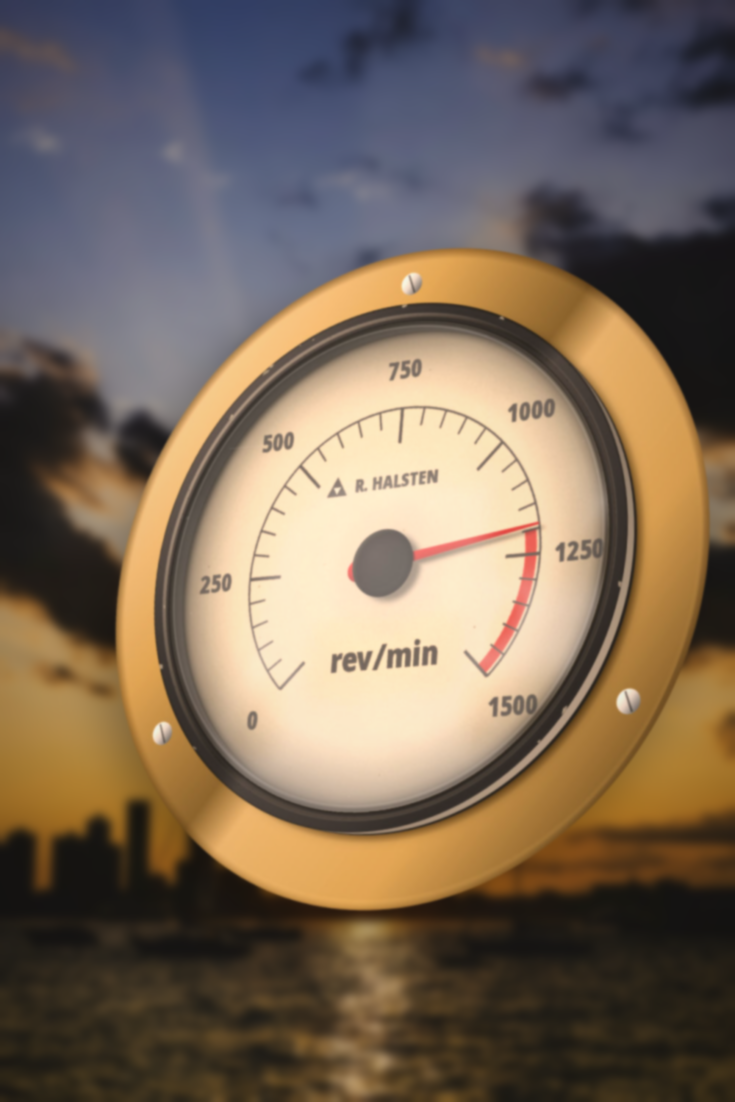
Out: 1200 rpm
